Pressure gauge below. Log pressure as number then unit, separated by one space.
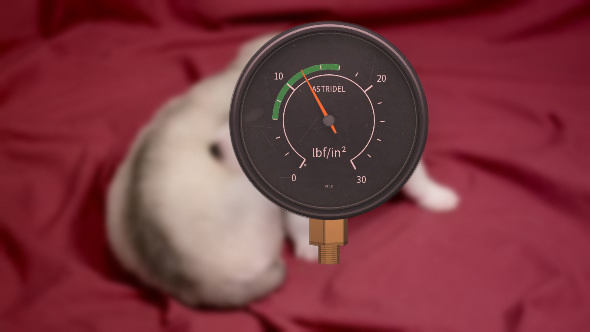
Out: 12 psi
